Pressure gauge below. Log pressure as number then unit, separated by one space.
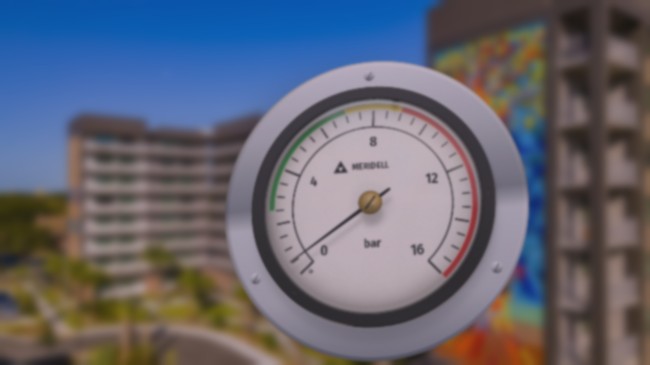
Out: 0.5 bar
